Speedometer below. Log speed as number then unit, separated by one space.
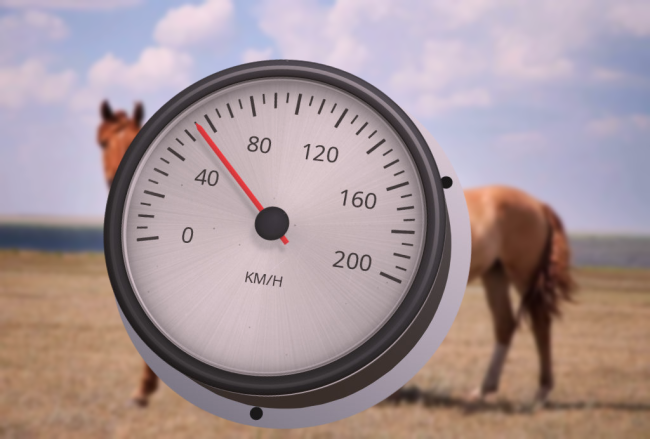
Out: 55 km/h
